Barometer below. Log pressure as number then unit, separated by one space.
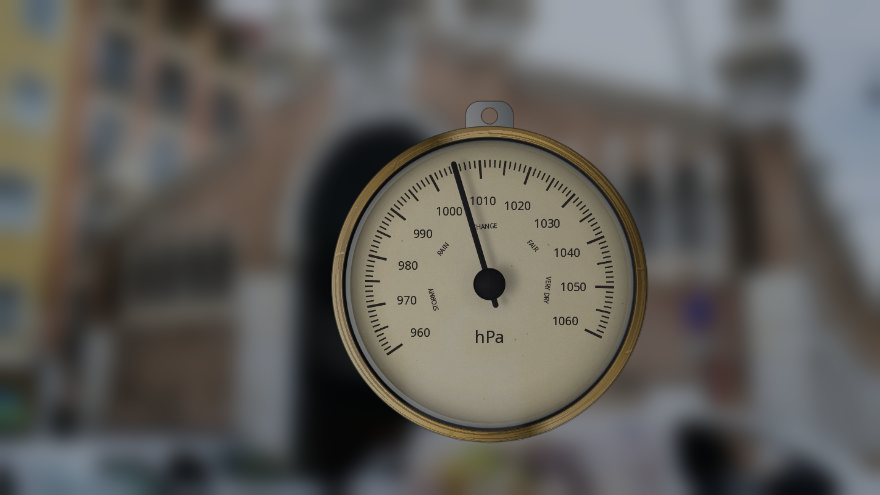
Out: 1005 hPa
